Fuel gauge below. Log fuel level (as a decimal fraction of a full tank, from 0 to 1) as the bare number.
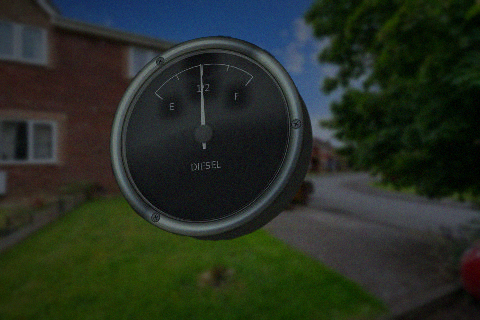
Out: 0.5
